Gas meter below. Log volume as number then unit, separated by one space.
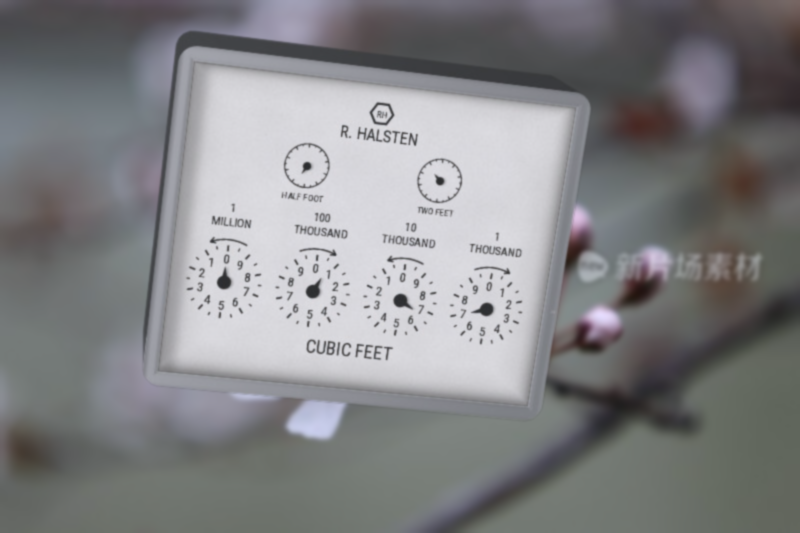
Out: 6700 ft³
